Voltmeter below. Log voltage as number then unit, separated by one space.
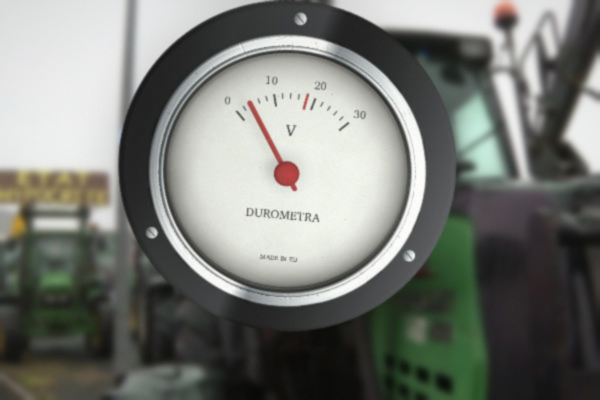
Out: 4 V
